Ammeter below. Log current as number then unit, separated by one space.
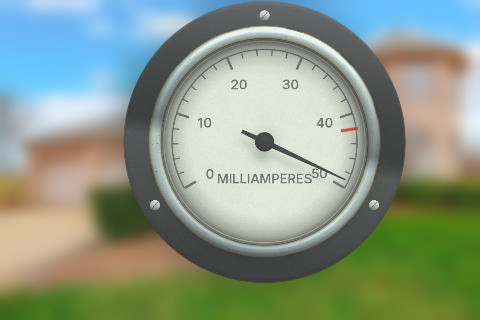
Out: 49 mA
